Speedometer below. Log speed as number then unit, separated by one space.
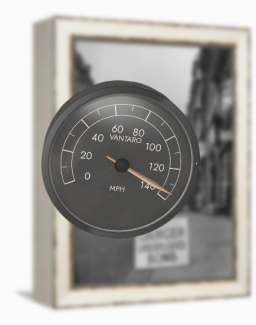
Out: 135 mph
